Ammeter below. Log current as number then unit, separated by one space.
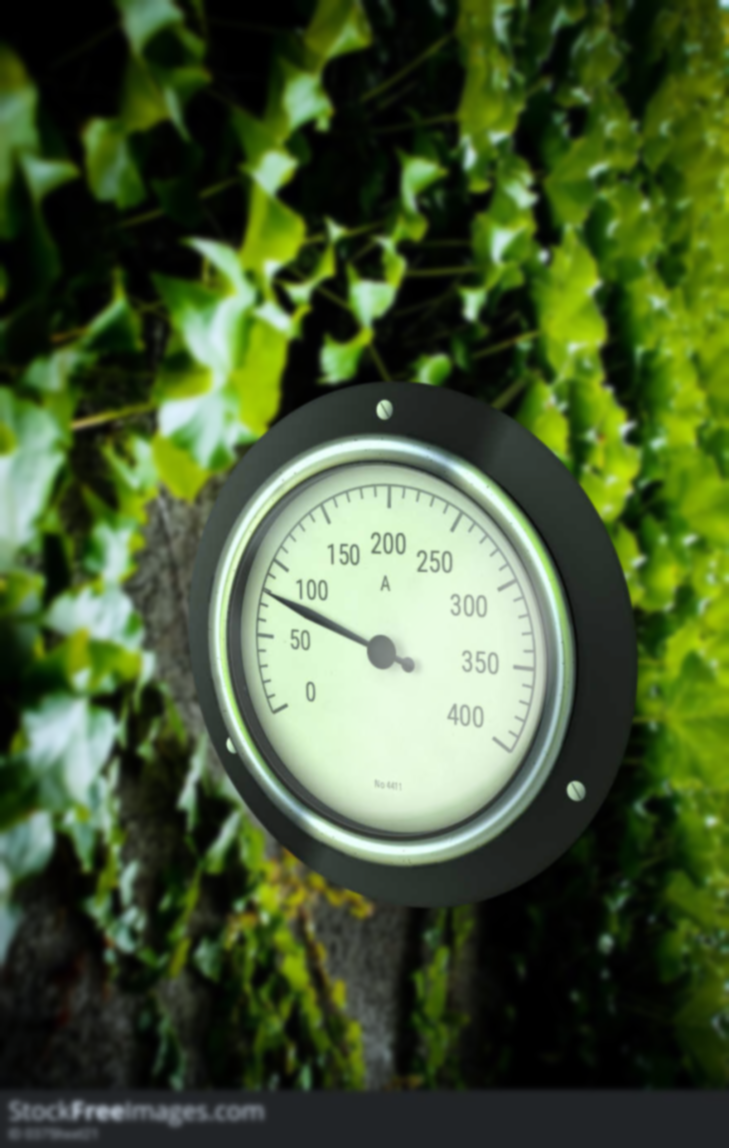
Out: 80 A
